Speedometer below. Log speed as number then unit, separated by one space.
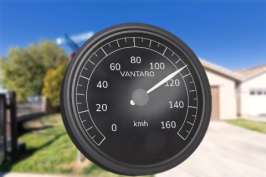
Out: 115 km/h
